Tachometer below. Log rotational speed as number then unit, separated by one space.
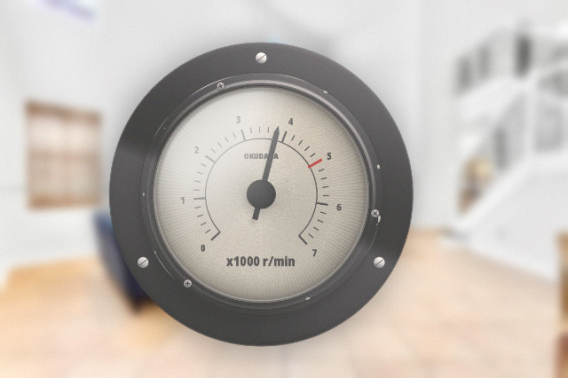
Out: 3800 rpm
